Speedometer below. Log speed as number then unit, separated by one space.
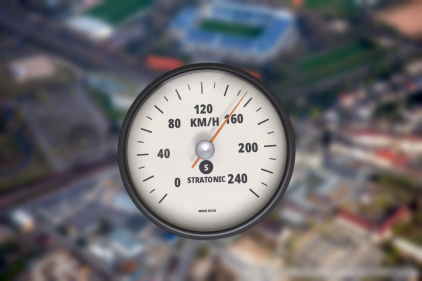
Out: 155 km/h
